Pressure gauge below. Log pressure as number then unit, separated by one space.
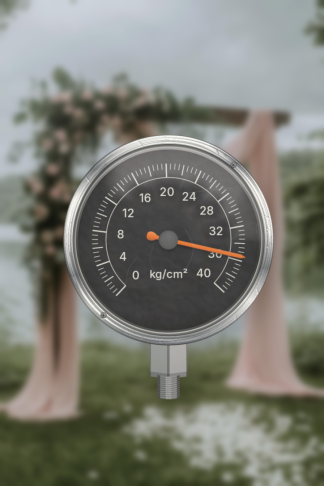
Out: 35.5 kg/cm²
